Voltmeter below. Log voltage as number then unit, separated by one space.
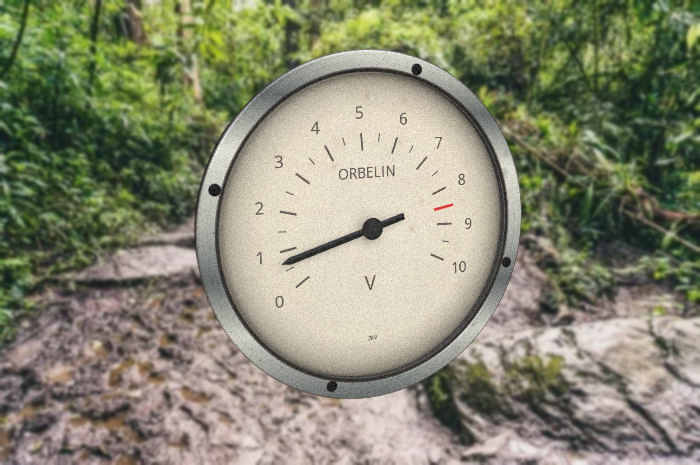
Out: 0.75 V
